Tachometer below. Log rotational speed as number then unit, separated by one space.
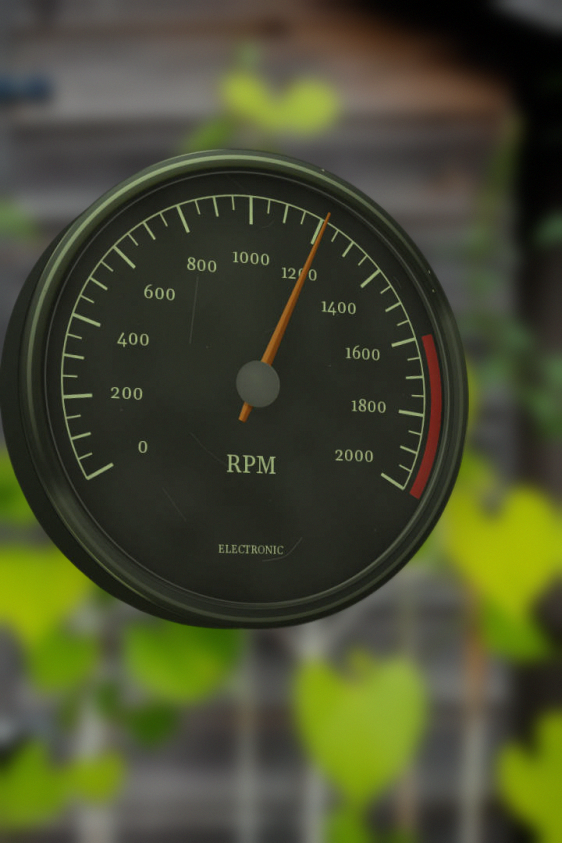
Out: 1200 rpm
